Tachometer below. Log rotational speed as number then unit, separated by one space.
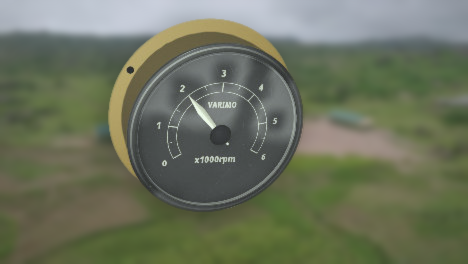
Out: 2000 rpm
